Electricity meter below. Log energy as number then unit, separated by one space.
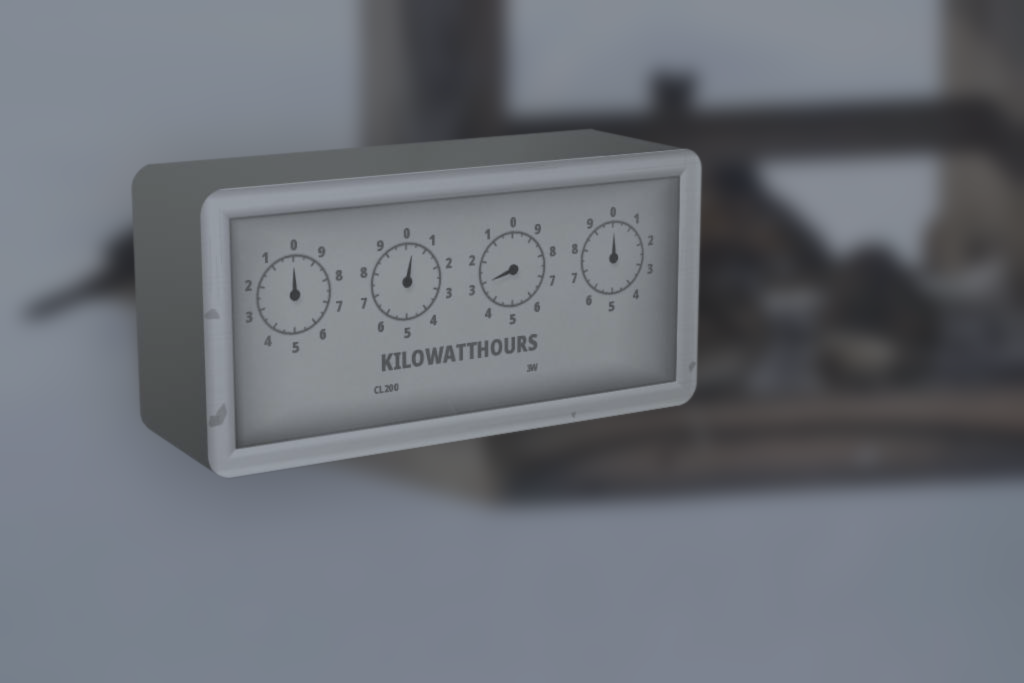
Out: 30 kWh
